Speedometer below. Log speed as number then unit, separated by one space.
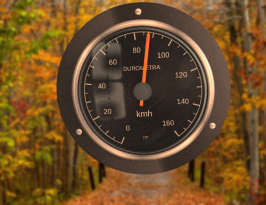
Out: 87.5 km/h
